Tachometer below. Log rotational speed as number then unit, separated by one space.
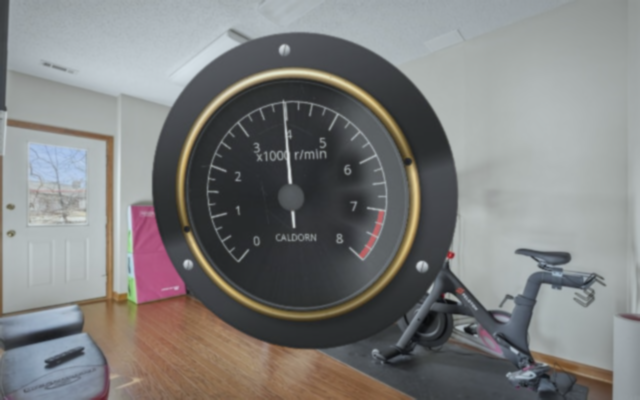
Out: 4000 rpm
